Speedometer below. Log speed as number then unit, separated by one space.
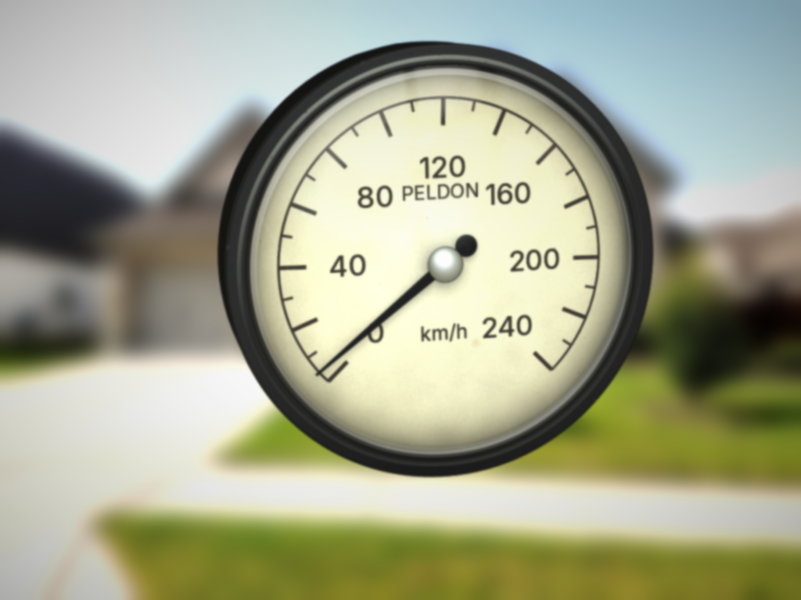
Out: 5 km/h
